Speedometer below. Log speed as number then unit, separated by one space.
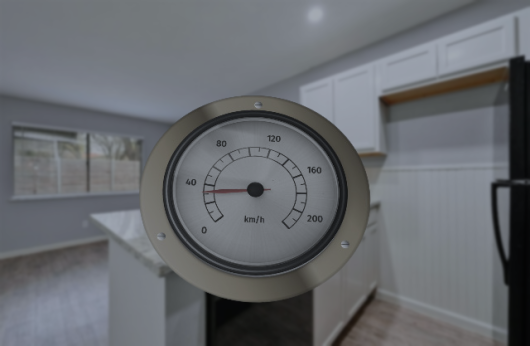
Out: 30 km/h
